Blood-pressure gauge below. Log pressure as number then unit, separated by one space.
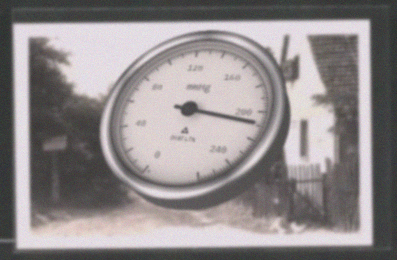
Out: 210 mmHg
